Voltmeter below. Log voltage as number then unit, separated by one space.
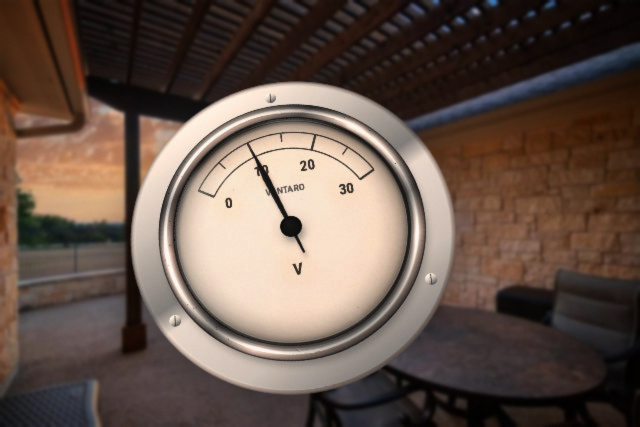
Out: 10 V
